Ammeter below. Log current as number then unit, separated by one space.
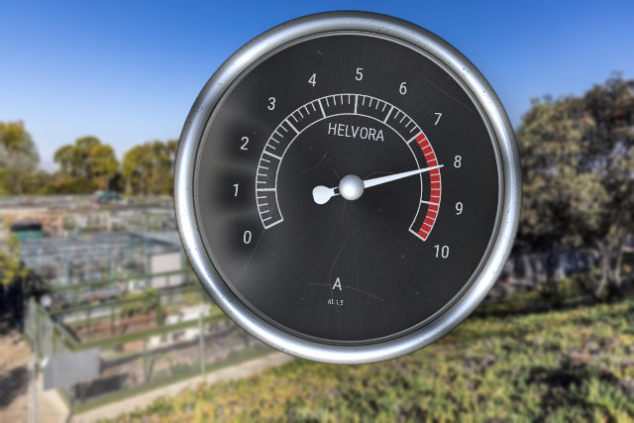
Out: 8 A
